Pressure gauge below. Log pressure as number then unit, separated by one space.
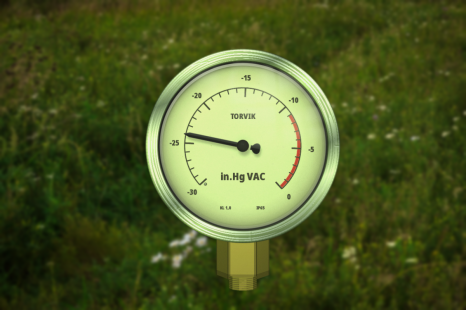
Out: -24 inHg
